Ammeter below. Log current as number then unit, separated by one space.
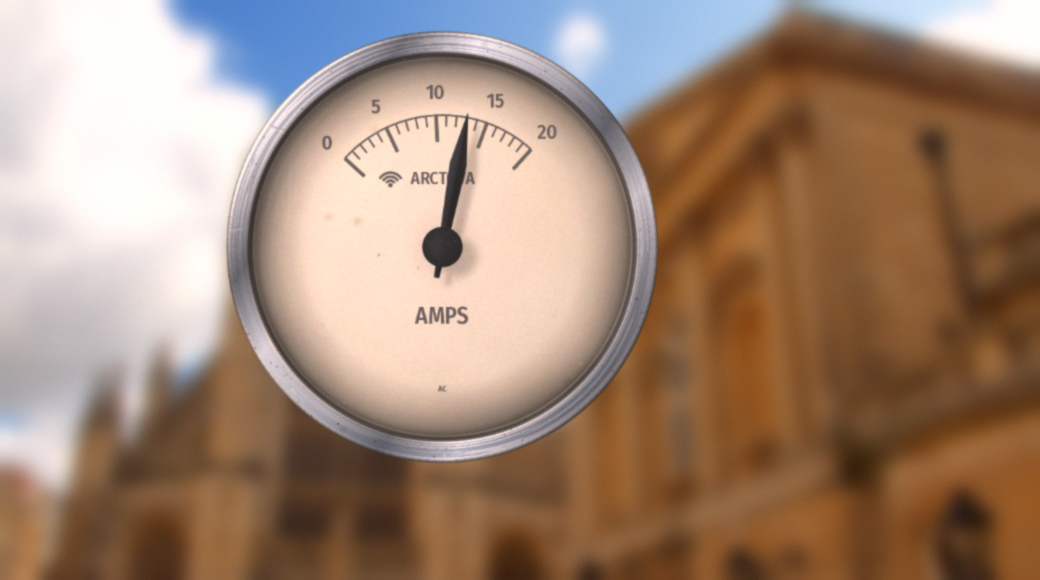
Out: 13 A
